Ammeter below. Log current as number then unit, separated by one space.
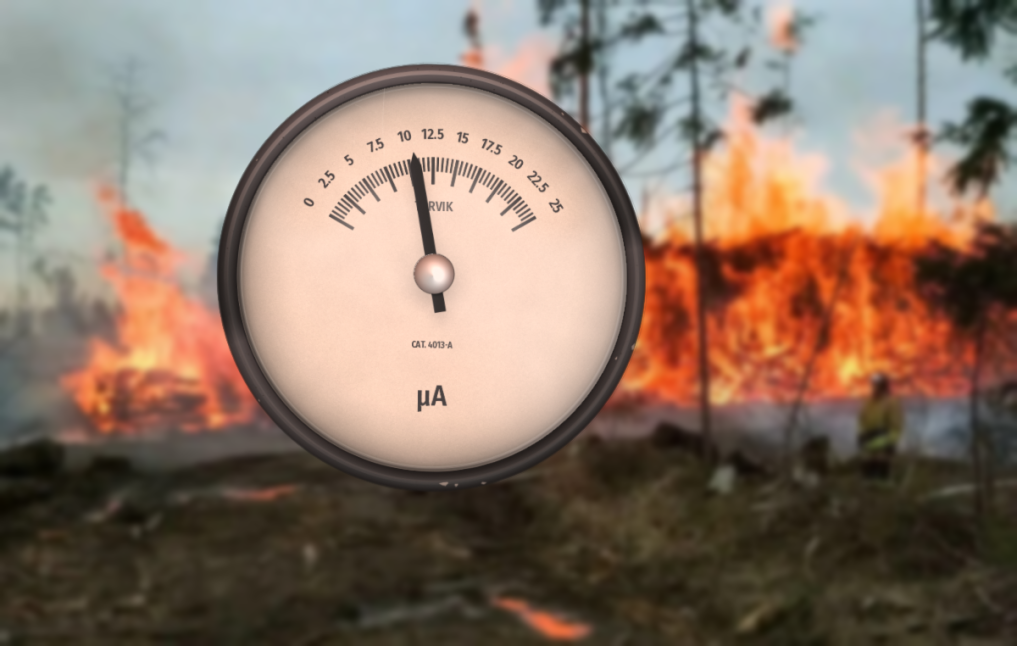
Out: 10.5 µA
